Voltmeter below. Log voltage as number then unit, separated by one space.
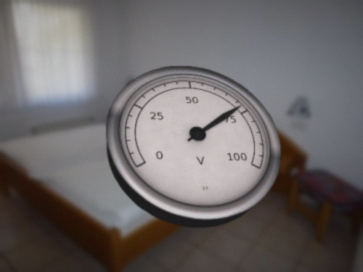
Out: 72.5 V
